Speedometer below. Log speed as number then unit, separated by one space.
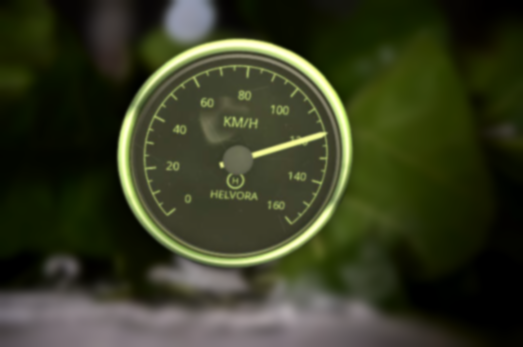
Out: 120 km/h
